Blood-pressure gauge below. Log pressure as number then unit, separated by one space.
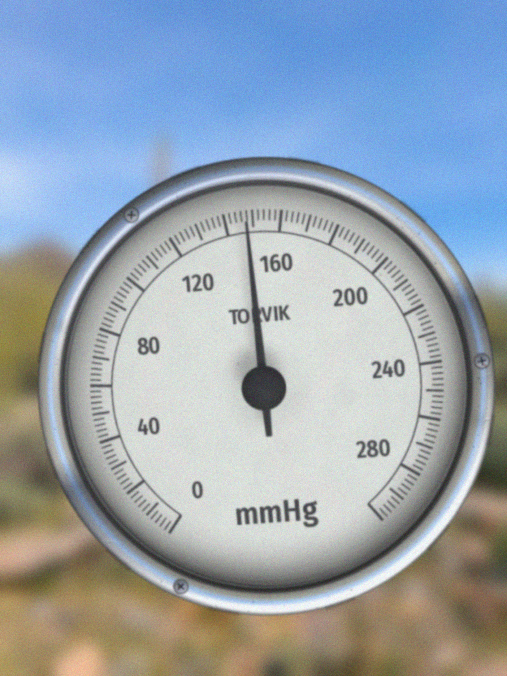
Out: 148 mmHg
